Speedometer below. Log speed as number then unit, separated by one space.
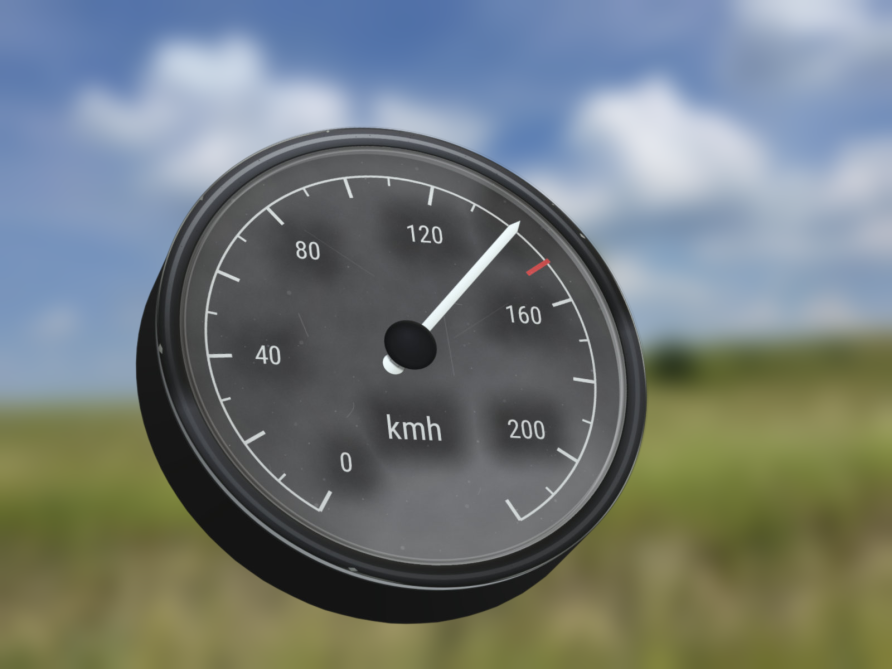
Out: 140 km/h
